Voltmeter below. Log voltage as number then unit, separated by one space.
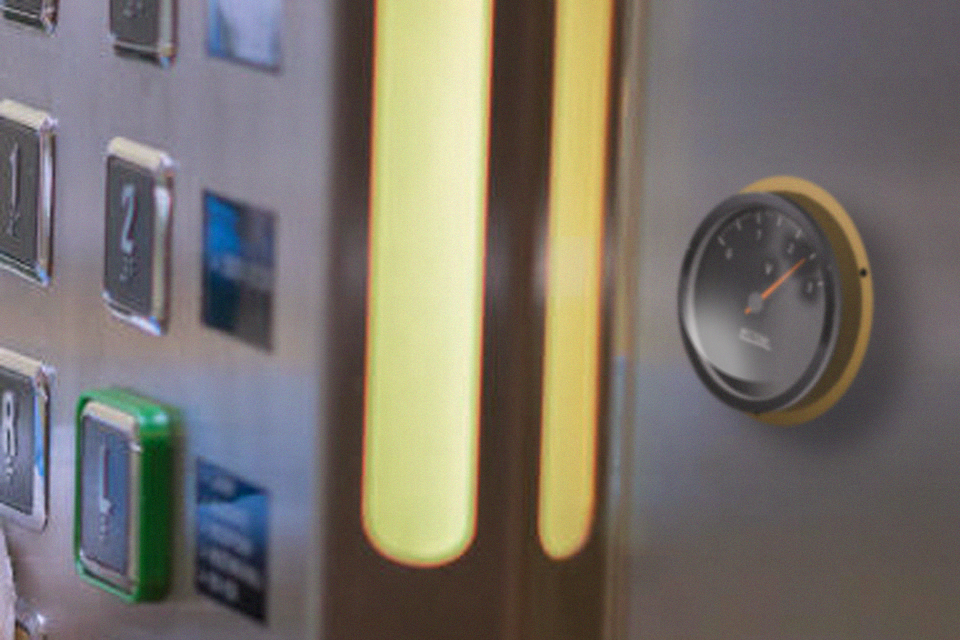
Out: 2.5 V
